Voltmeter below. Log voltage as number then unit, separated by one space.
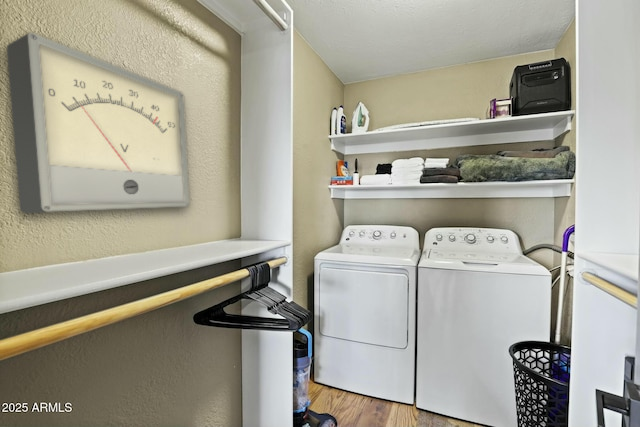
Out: 5 V
